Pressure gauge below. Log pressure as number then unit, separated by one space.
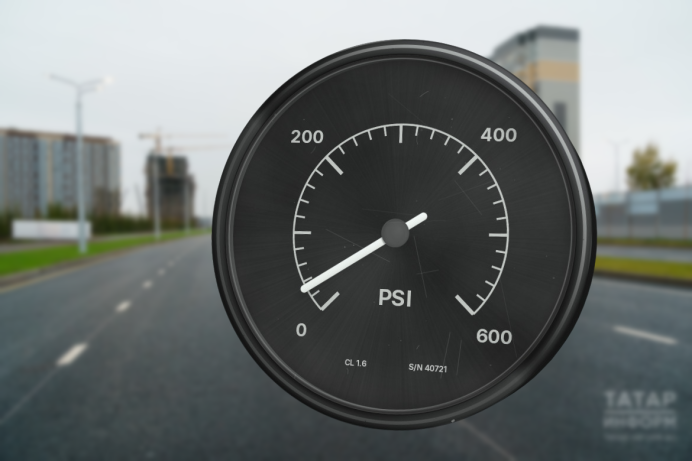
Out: 30 psi
